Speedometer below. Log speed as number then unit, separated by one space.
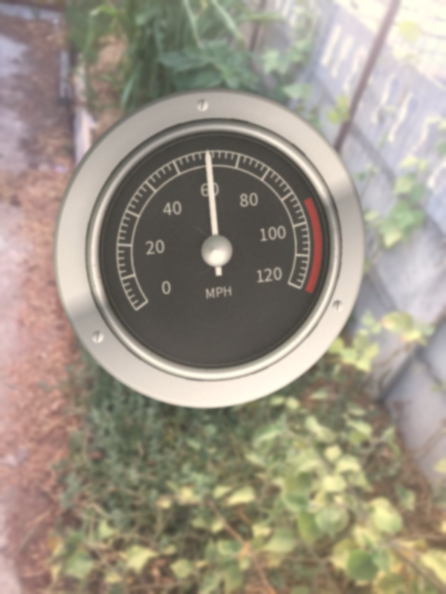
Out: 60 mph
